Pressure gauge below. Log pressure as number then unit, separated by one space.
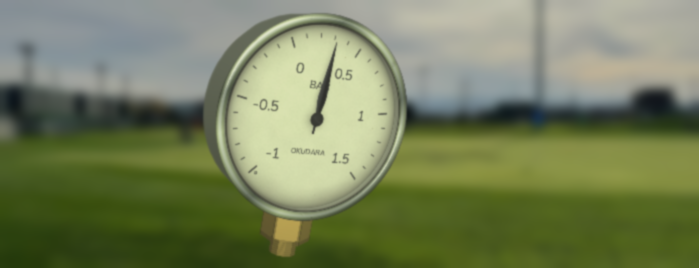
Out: 0.3 bar
